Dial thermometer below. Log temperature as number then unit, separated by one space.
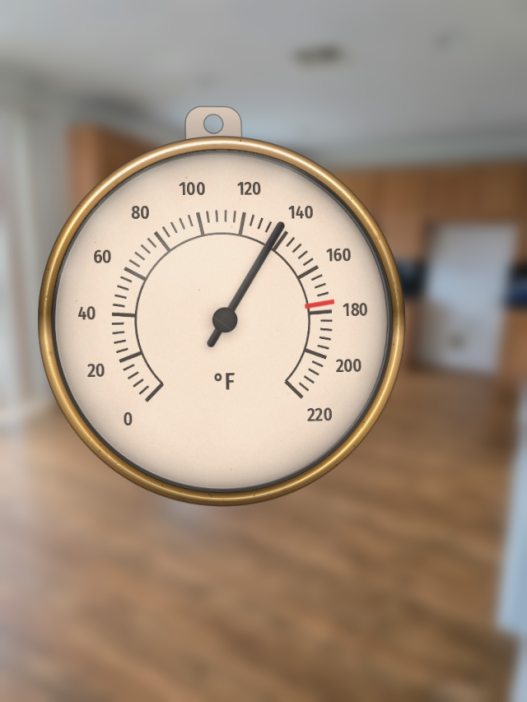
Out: 136 °F
